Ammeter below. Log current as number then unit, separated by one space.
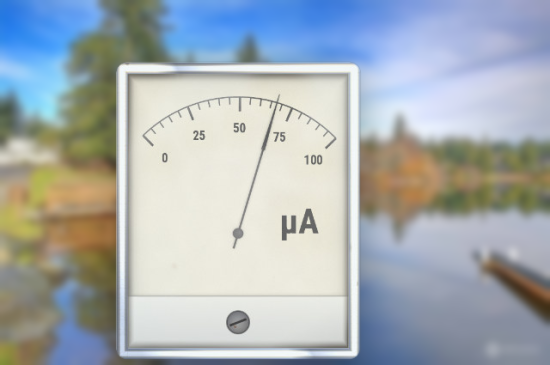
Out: 67.5 µA
